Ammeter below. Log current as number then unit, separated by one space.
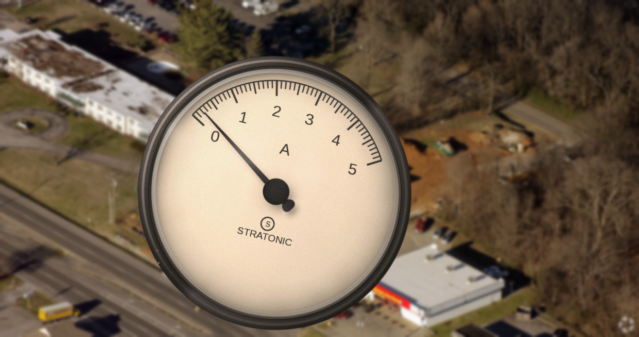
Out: 0.2 A
